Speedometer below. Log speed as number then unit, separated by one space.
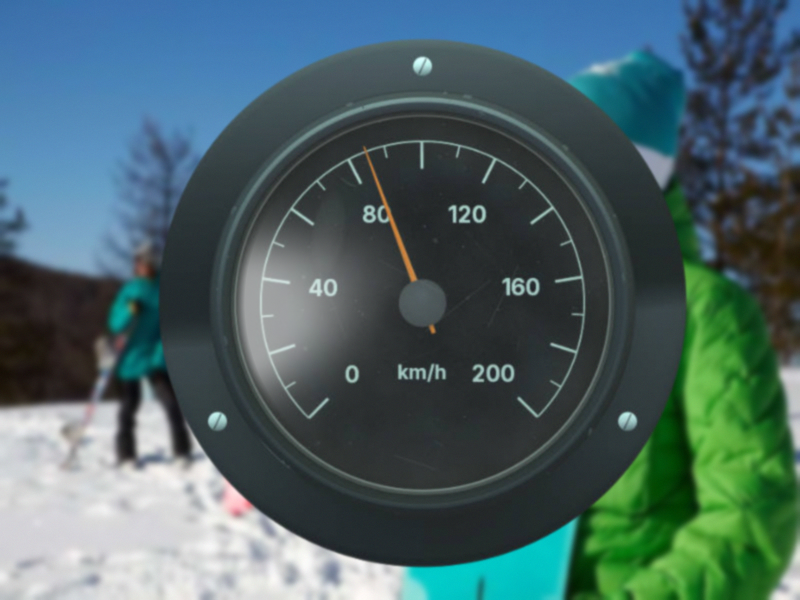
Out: 85 km/h
